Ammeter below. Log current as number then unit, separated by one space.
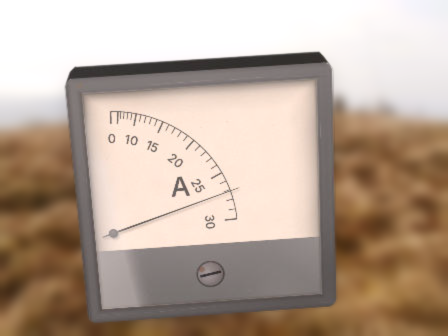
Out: 27 A
